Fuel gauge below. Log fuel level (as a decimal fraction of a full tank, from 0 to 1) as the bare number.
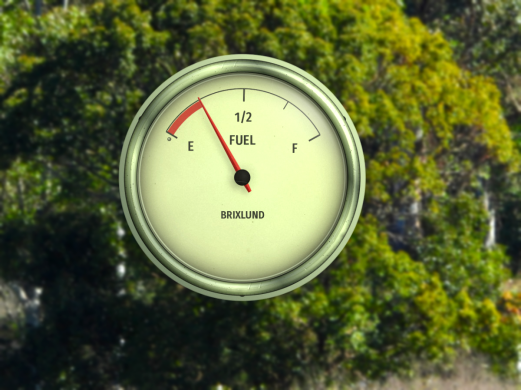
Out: 0.25
